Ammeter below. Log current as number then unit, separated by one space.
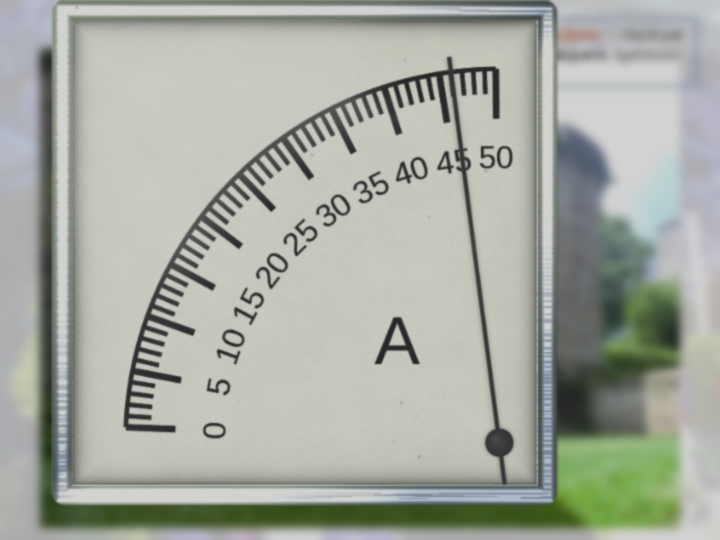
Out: 46 A
